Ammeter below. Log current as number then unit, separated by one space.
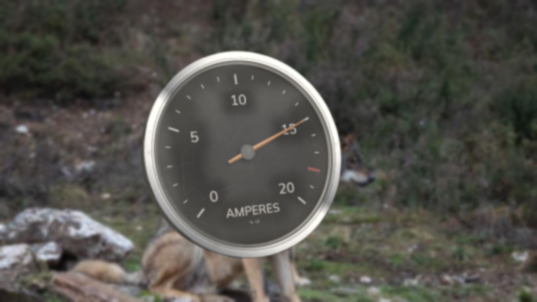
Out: 15 A
